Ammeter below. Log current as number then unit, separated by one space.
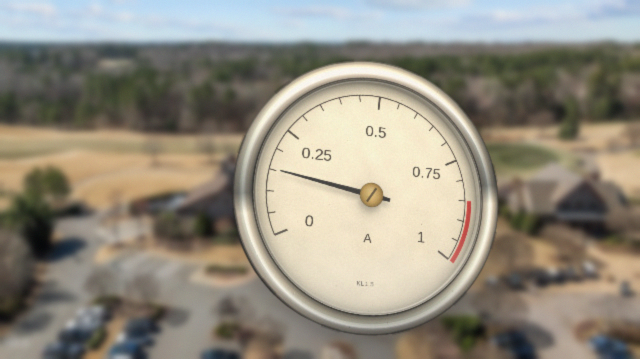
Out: 0.15 A
